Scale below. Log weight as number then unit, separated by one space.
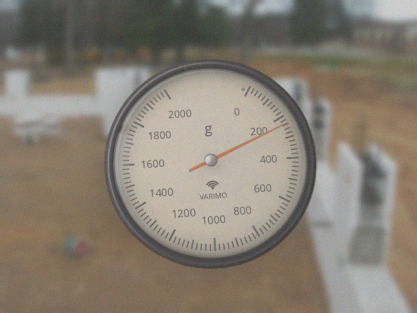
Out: 240 g
